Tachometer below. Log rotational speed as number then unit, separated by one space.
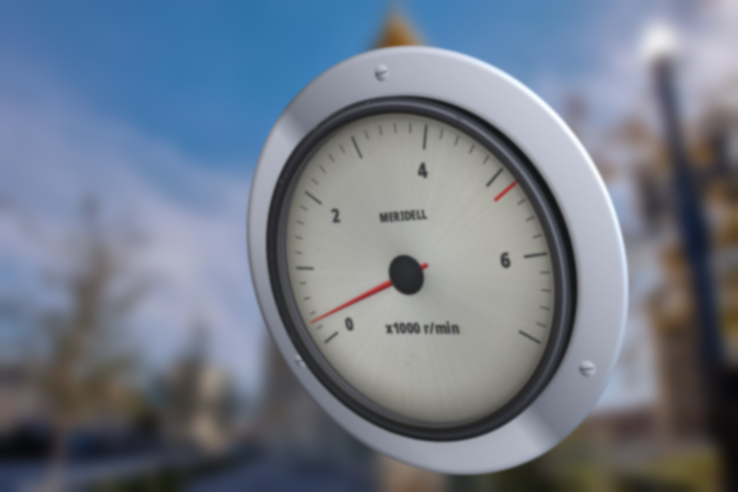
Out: 300 rpm
